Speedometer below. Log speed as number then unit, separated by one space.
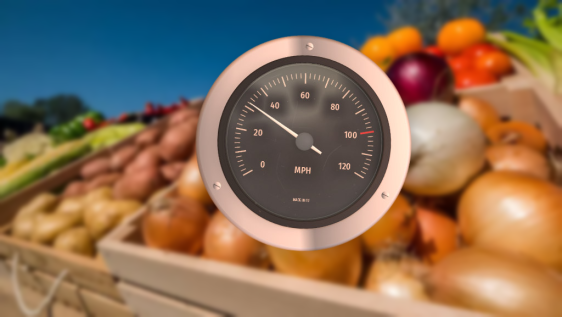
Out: 32 mph
